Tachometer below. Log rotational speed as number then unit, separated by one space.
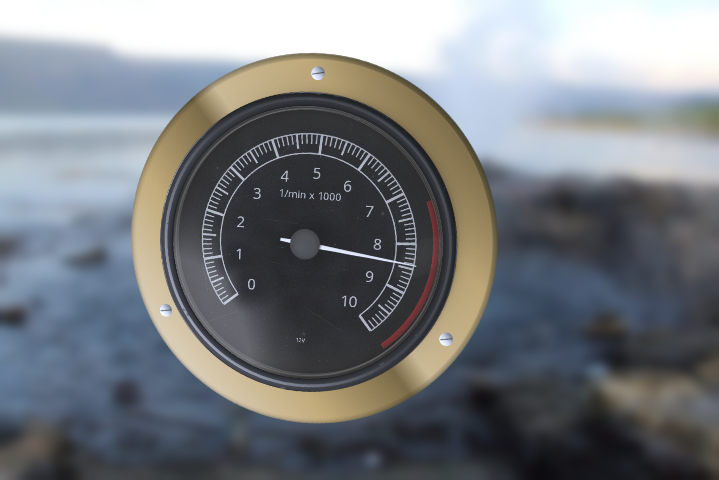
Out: 8400 rpm
